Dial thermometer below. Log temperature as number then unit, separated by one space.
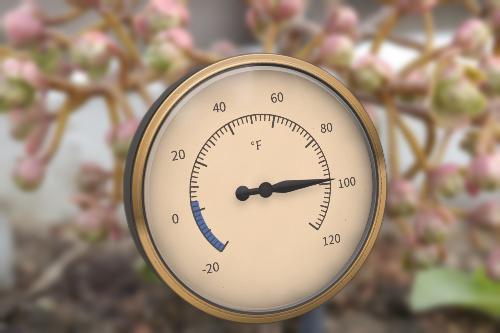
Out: 98 °F
